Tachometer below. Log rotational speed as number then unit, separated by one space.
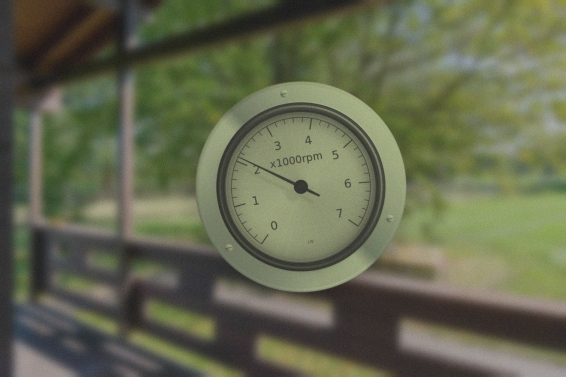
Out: 2100 rpm
